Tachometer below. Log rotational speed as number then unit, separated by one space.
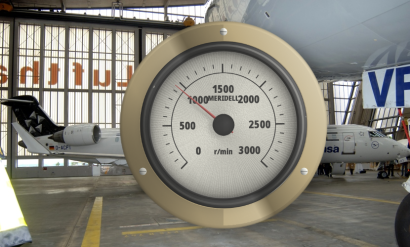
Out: 950 rpm
